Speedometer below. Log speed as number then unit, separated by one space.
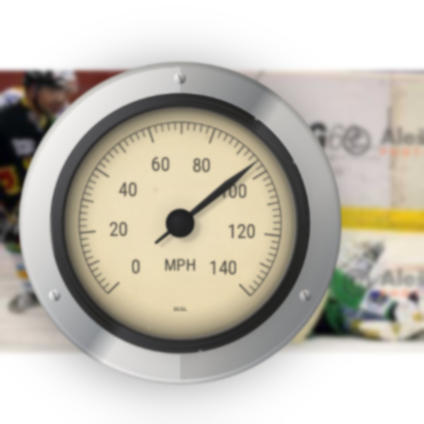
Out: 96 mph
